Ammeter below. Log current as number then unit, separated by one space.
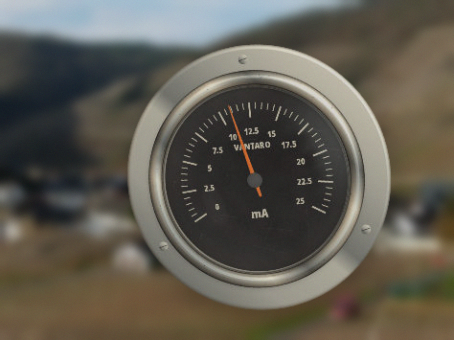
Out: 11 mA
